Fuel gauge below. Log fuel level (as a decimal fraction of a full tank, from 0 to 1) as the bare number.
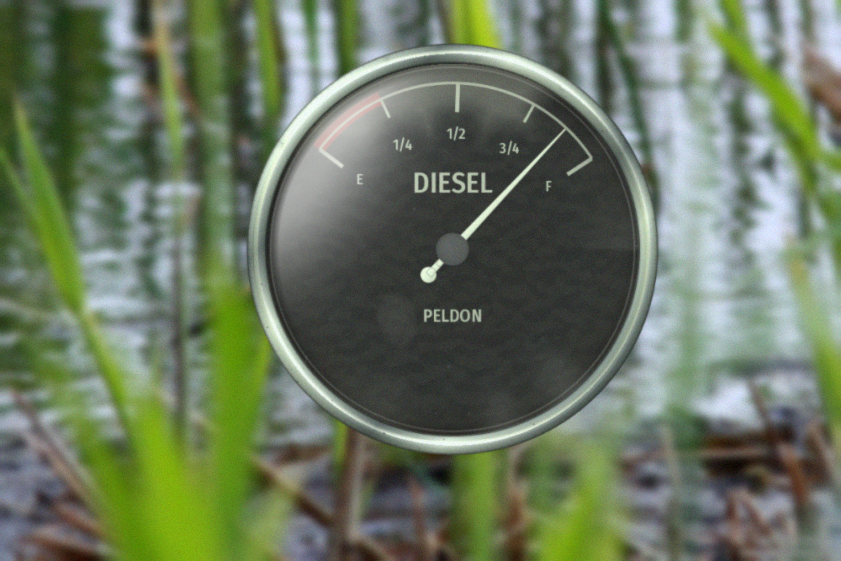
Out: 0.875
